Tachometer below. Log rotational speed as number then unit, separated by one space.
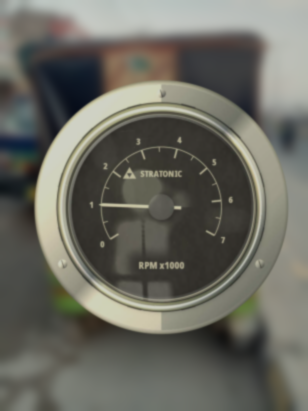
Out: 1000 rpm
